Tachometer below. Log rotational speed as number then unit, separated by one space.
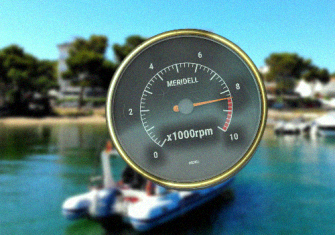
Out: 8400 rpm
